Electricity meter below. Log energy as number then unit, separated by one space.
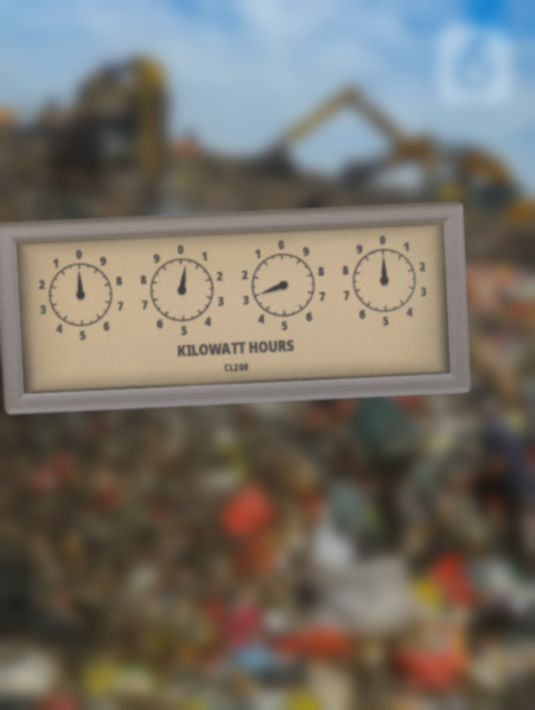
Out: 30 kWh
